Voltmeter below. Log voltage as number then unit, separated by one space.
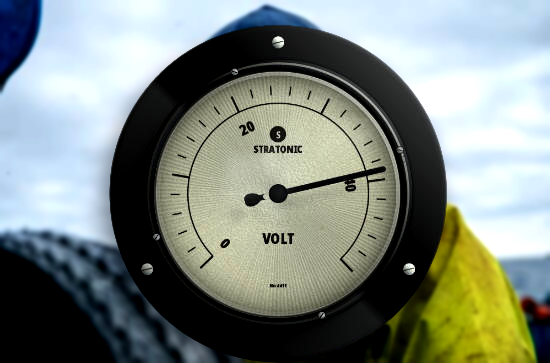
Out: 39 V
